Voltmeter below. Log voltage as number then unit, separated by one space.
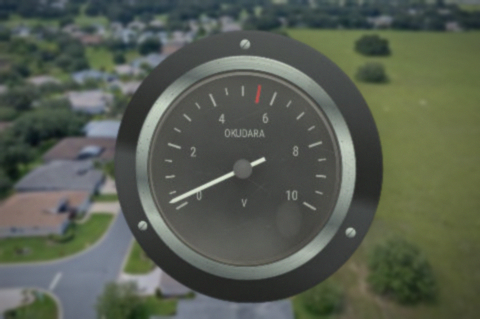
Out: 0.25 V
